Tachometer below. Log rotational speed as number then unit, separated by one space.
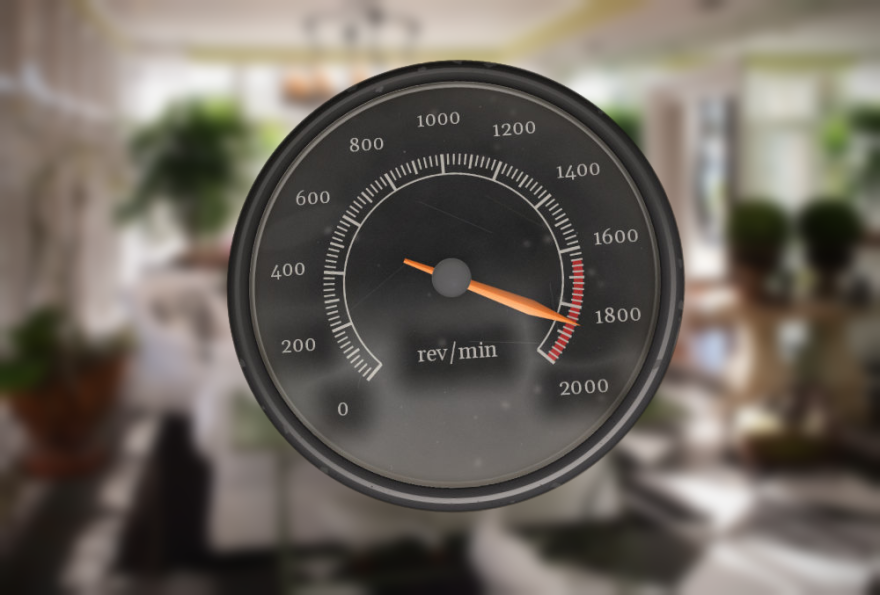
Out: 1860 rpm
